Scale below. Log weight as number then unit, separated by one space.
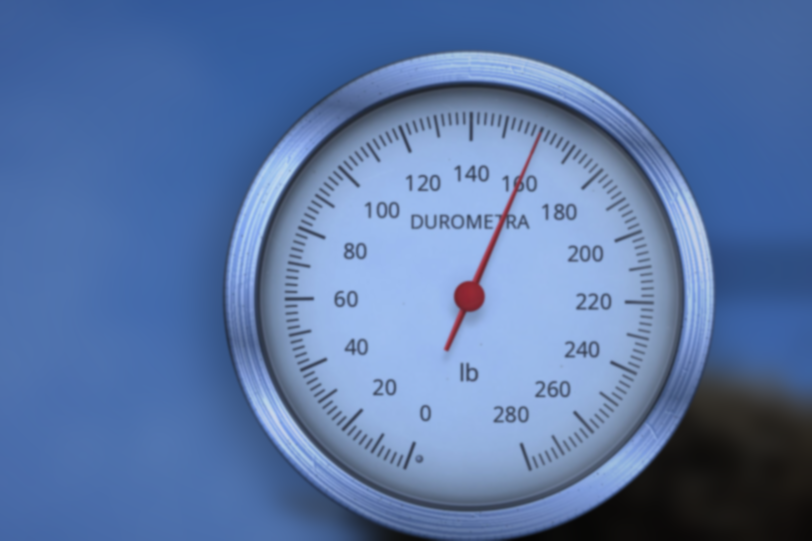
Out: 160 lb
